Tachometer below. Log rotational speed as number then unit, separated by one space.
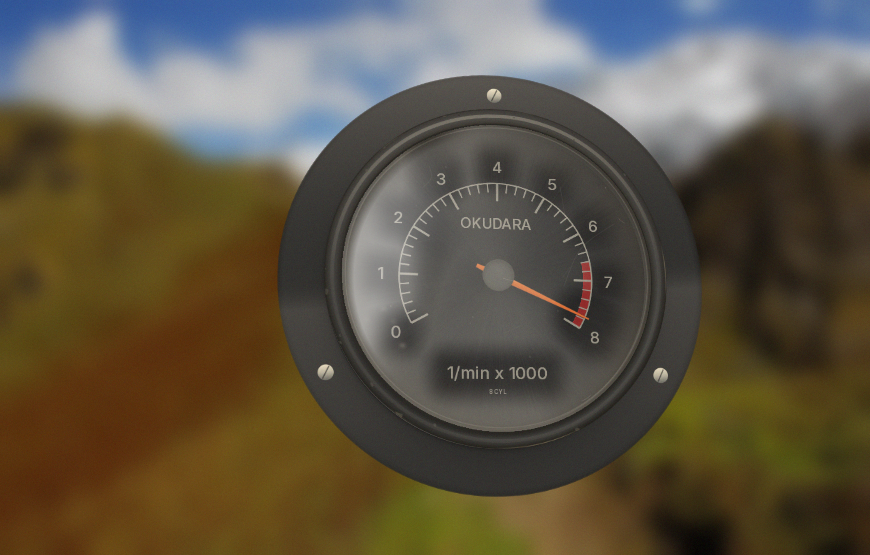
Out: 7800 rpm
